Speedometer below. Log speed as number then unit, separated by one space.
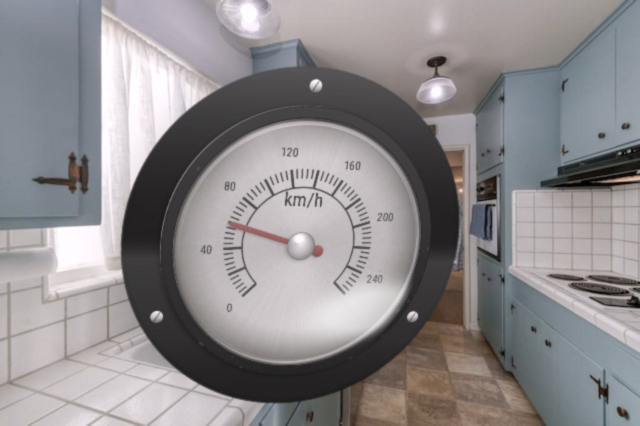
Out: 60 km/h
